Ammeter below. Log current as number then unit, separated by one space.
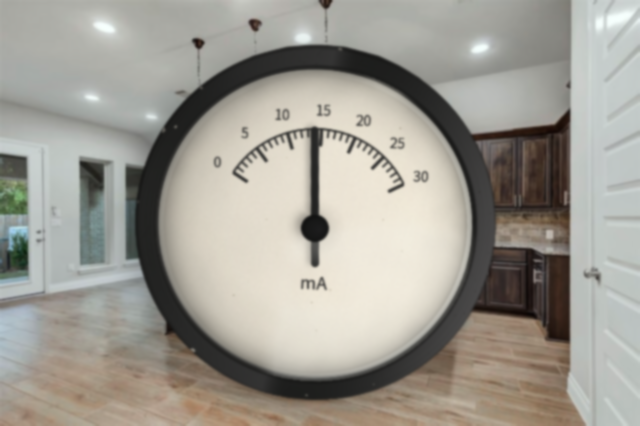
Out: 14 mA
